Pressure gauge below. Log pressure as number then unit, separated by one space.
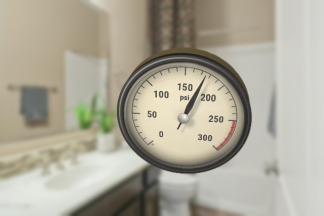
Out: 175 psi
